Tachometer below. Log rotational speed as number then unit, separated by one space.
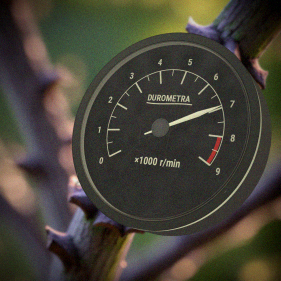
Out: 7000 rpm
